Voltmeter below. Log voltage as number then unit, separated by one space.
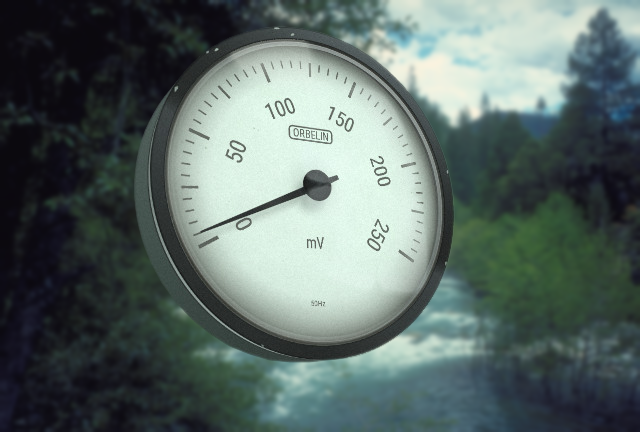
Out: 5 mV
